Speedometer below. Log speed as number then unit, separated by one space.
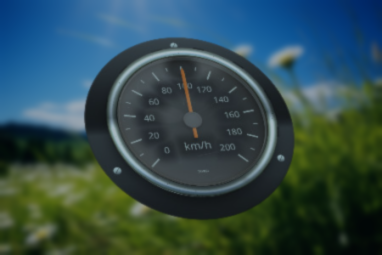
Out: 100 km/h
